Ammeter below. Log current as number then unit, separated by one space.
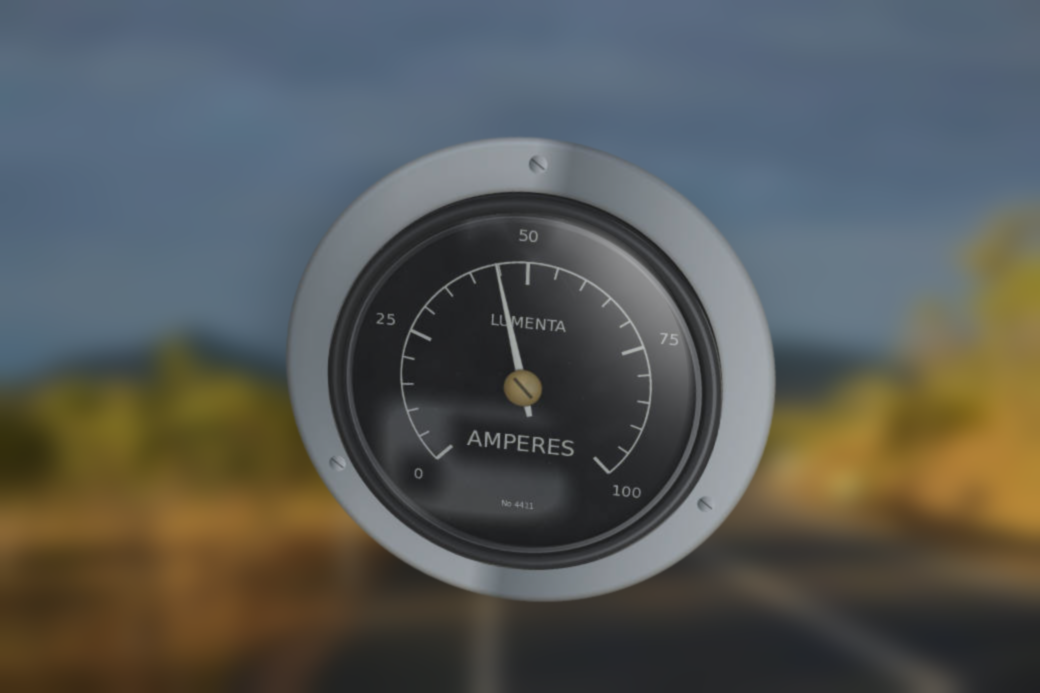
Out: 45 A
